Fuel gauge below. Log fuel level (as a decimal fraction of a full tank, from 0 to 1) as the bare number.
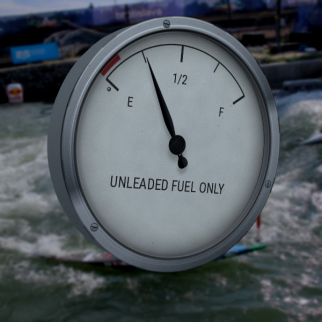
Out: 0.25
